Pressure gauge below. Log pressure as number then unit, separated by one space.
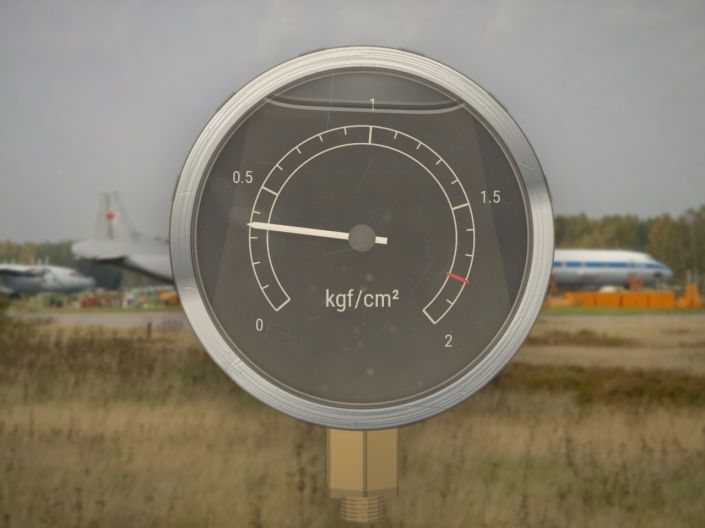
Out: 0.35 kg/cm²
